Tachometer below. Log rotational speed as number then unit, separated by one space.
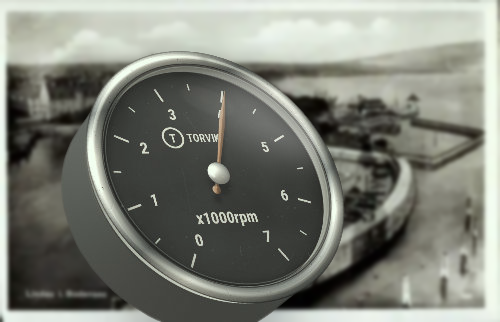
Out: 4000 rpm
